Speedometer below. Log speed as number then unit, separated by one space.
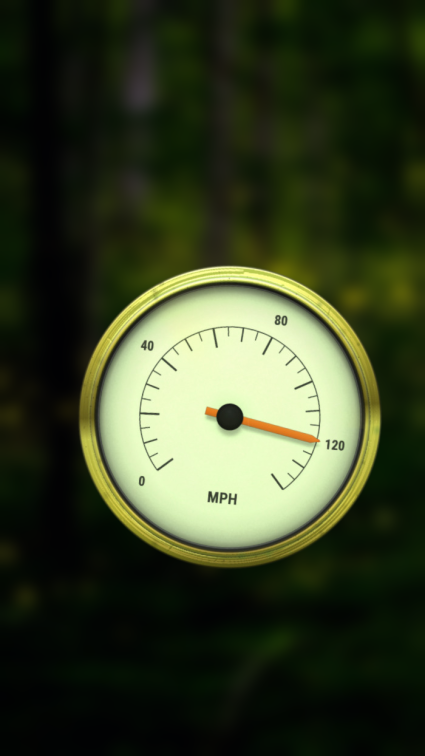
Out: 120 mph
